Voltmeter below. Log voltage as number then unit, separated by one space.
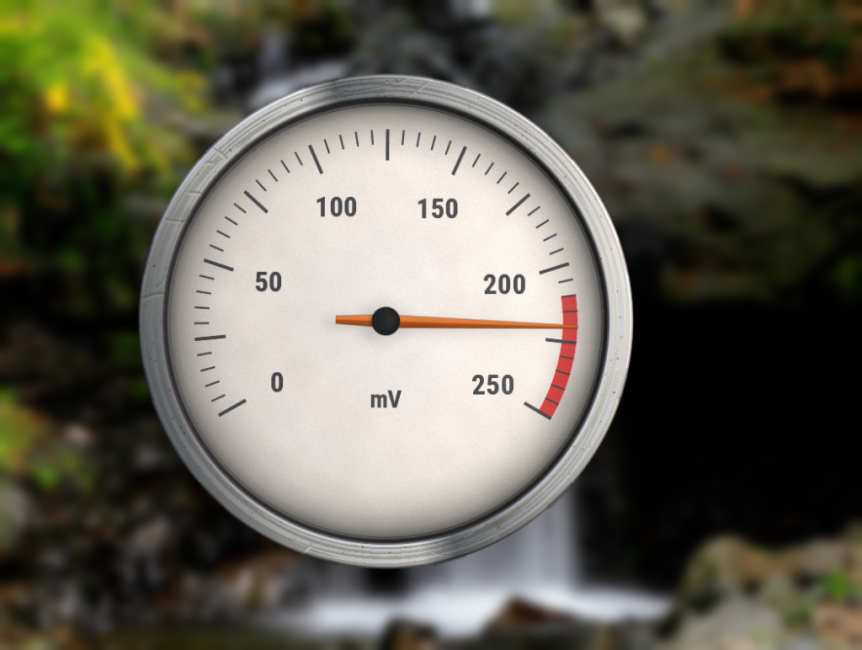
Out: 220 mV
